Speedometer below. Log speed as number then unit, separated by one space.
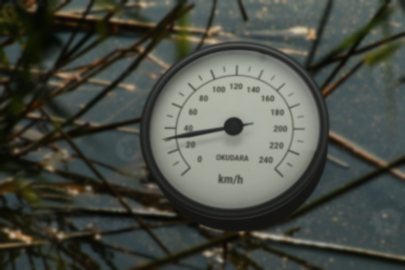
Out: 30 km/h
